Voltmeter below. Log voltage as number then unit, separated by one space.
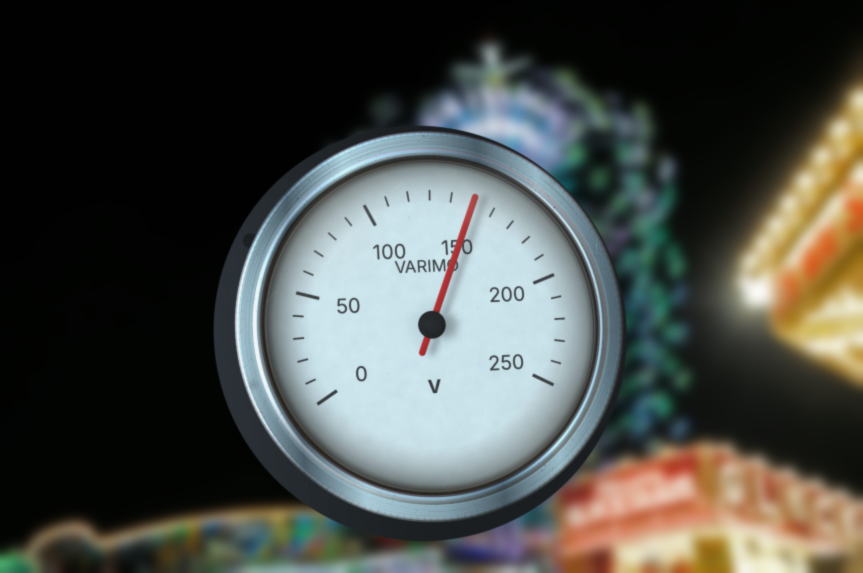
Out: 150 V
